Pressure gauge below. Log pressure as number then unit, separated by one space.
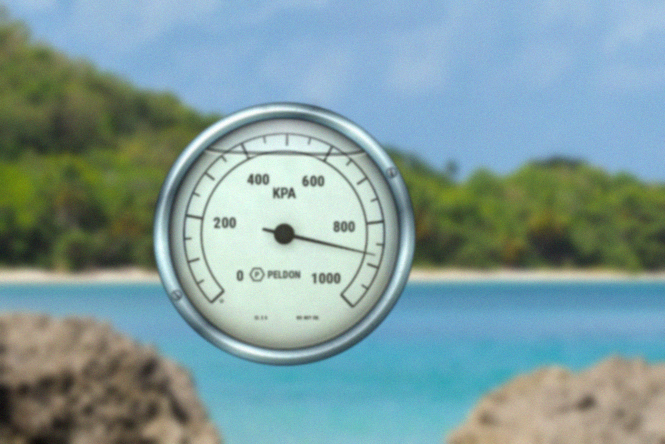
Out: 875 kPa
